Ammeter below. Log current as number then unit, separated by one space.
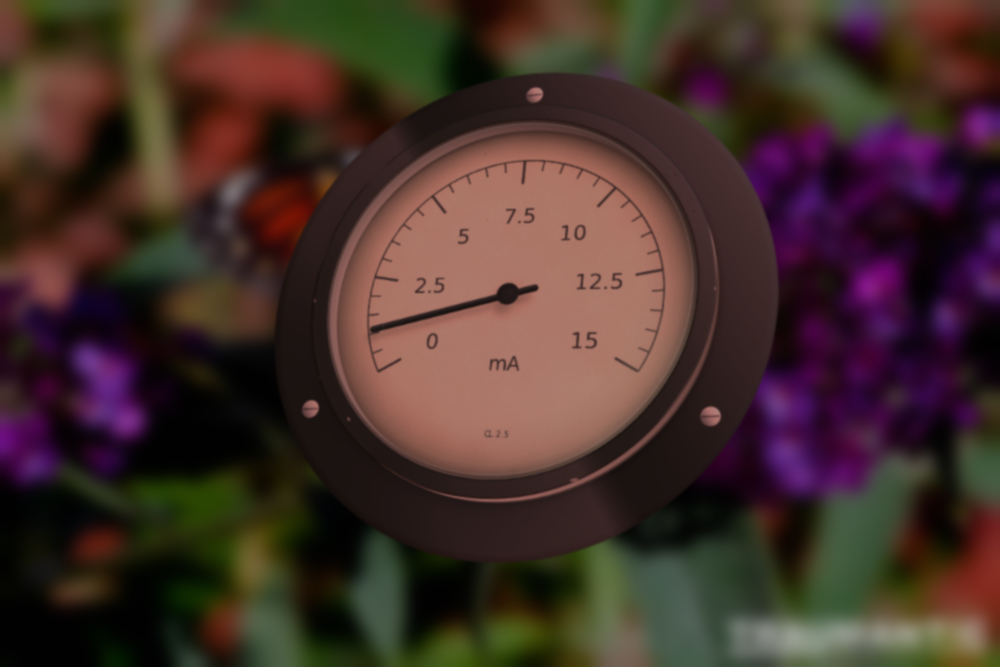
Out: 1 mA
